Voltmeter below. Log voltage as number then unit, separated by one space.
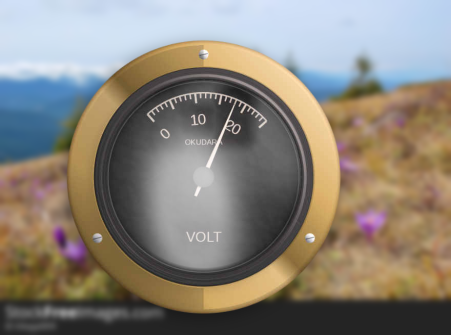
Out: 18 V
